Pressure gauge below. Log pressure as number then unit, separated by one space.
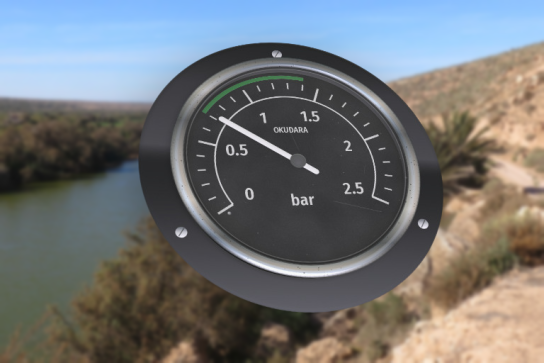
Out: 0.7 bar
